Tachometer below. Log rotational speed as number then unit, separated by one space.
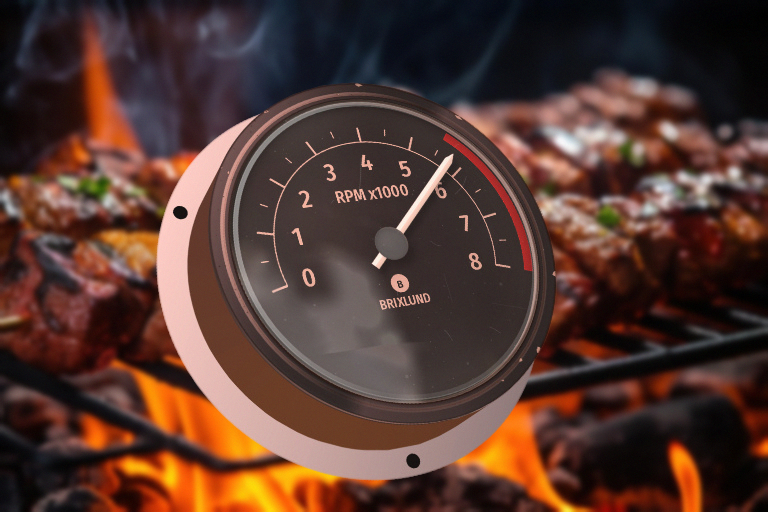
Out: 5750 rpm
